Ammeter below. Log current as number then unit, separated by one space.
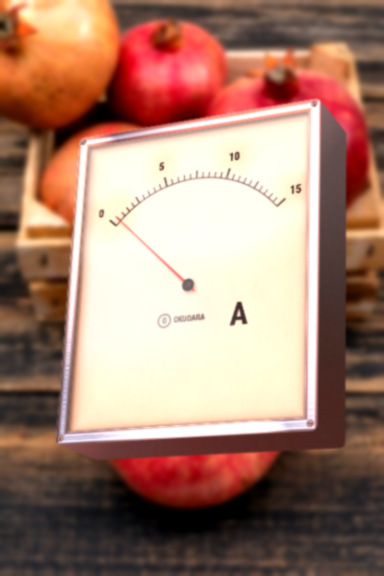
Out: 0.5 A
